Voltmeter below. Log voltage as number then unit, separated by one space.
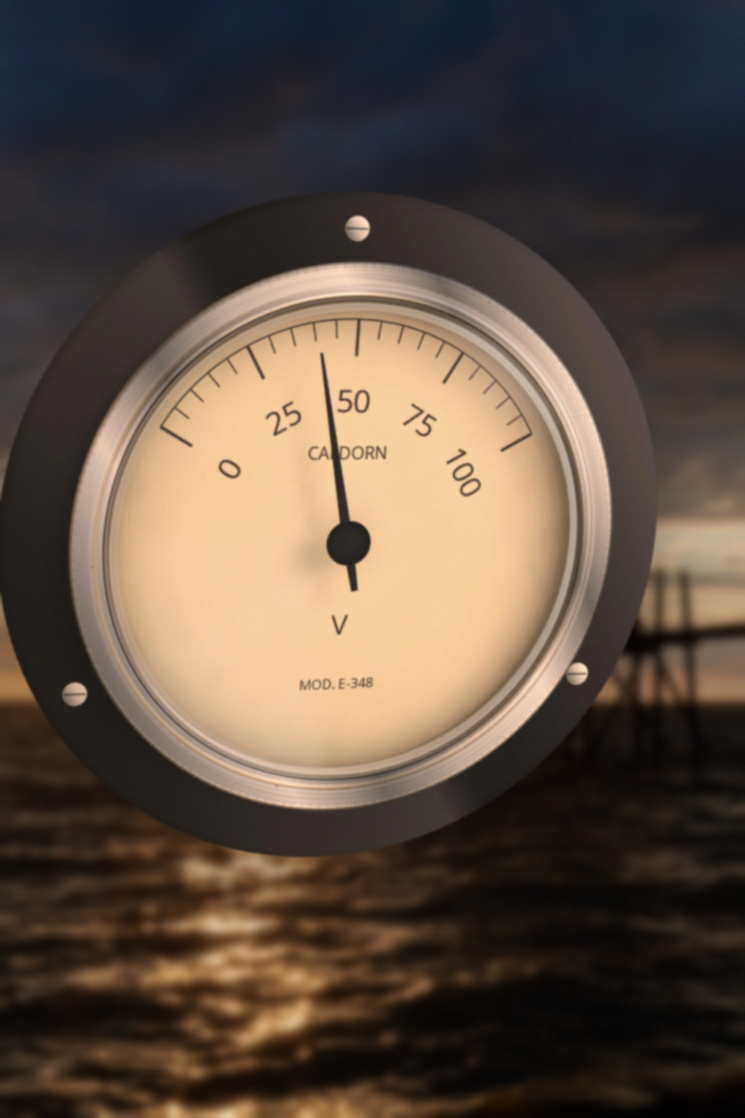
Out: 40 V
